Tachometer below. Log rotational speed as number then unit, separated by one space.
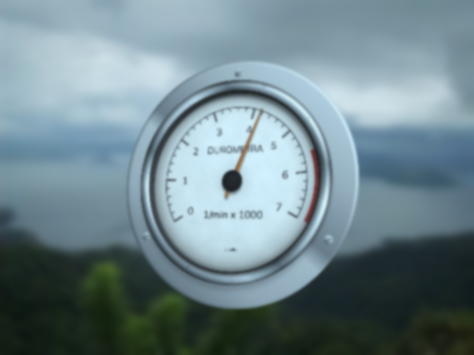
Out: 4200 rpm
